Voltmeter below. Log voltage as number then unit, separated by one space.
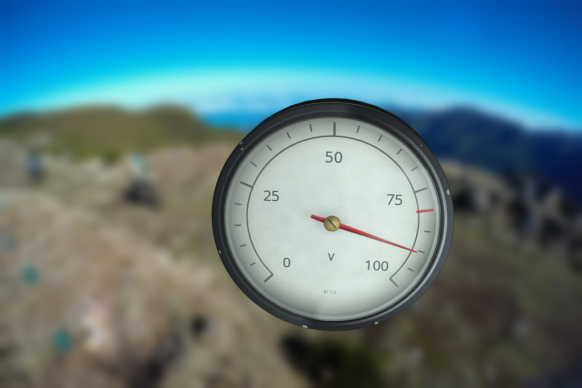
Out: 90 V
